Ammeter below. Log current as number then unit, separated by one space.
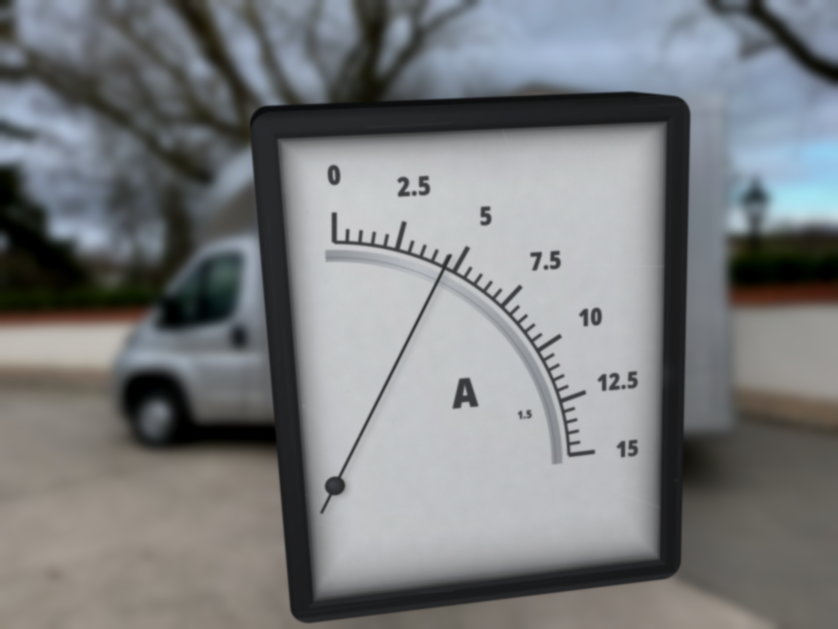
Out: 4.5 A
